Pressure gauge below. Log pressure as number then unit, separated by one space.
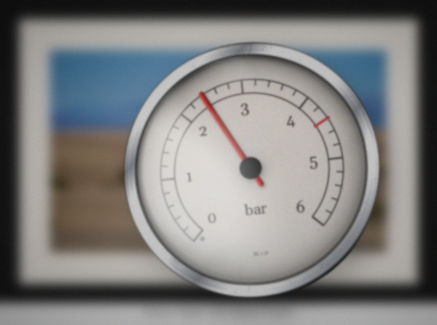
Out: 2.4 bar
